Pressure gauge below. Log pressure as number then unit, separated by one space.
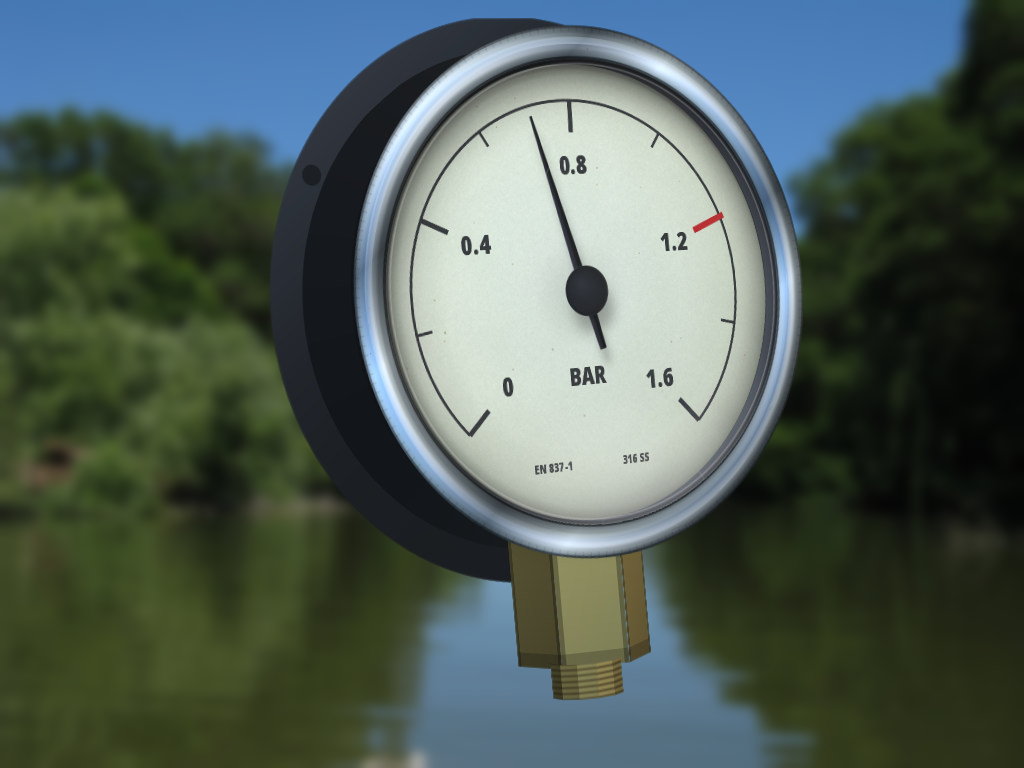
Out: 0.7 bar
